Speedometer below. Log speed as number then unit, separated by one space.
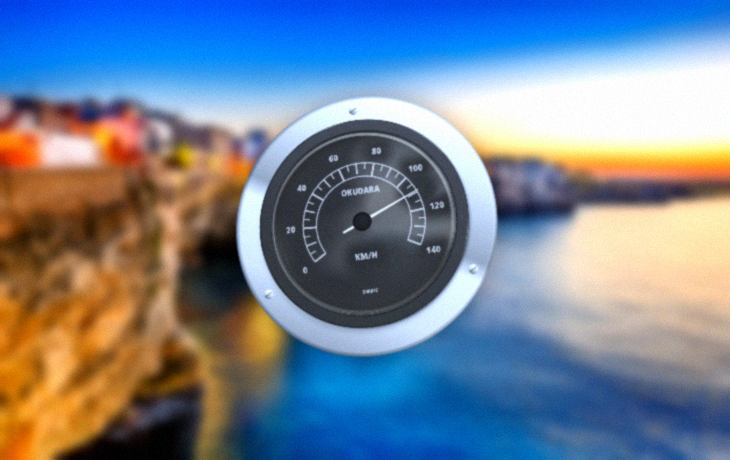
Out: 110 km/h
